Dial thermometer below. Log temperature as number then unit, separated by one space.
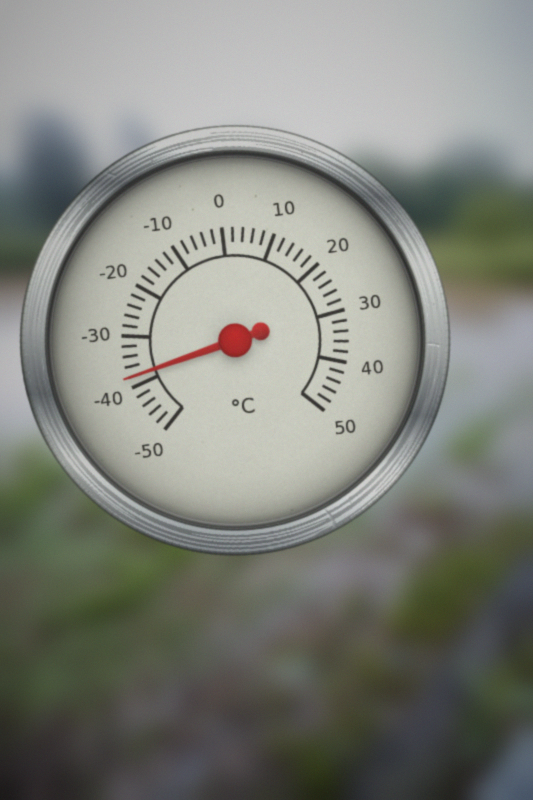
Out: -38 °C
